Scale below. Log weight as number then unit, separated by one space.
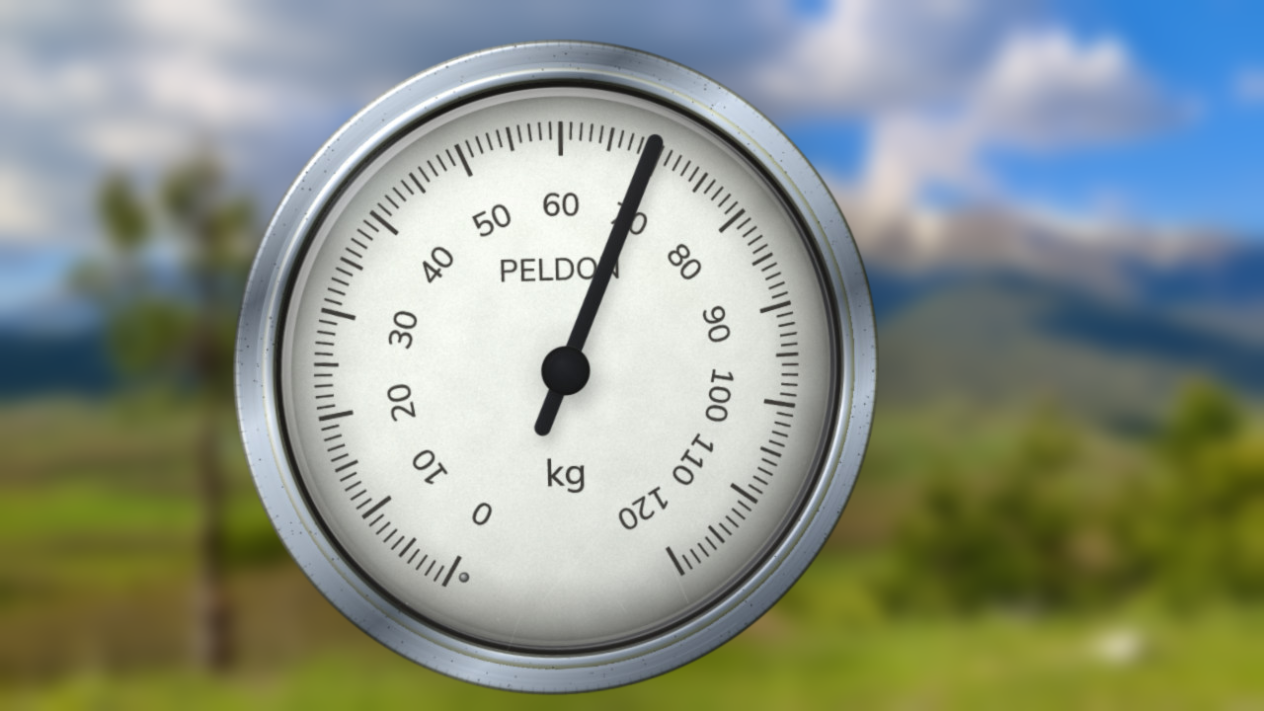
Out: 69 kg
